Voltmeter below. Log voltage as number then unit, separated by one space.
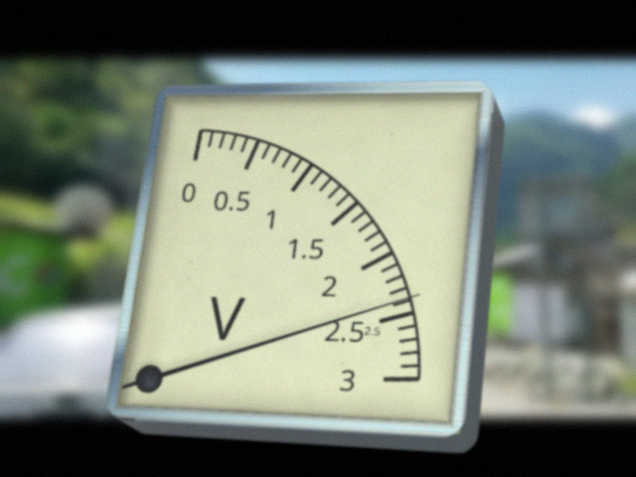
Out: 2.4 V
